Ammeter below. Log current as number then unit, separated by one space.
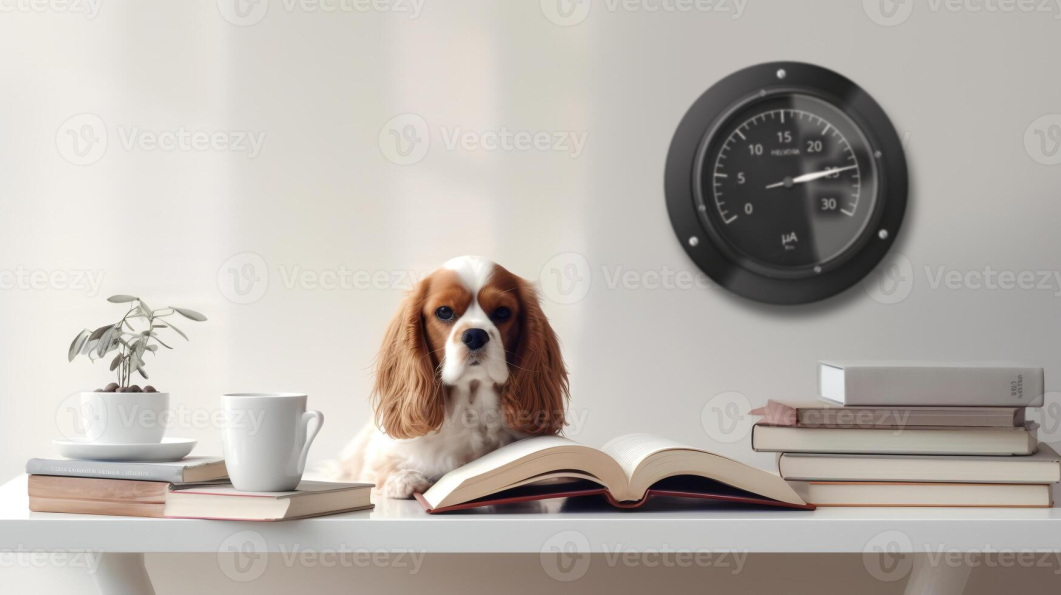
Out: 25 µA
